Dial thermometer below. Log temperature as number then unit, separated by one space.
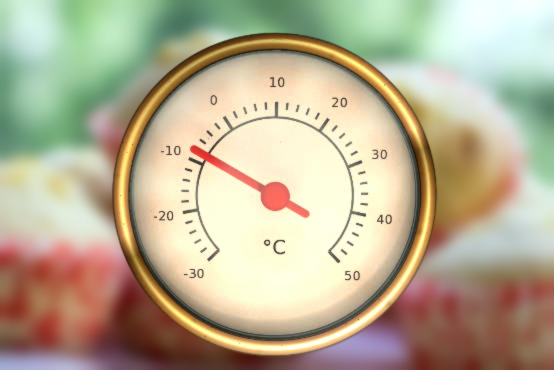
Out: -8 °C
